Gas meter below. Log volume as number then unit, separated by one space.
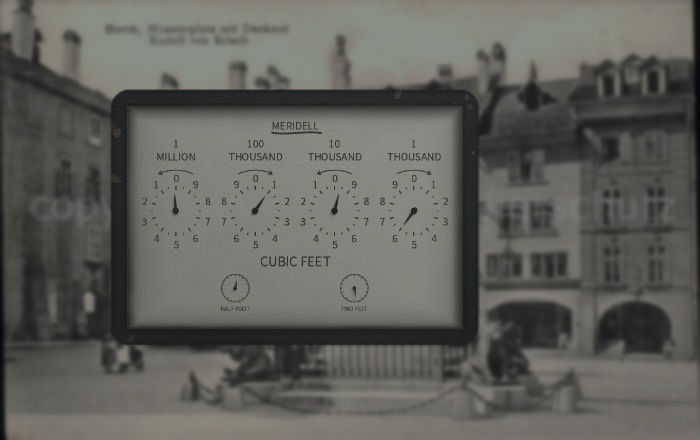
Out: 9600 ft³
